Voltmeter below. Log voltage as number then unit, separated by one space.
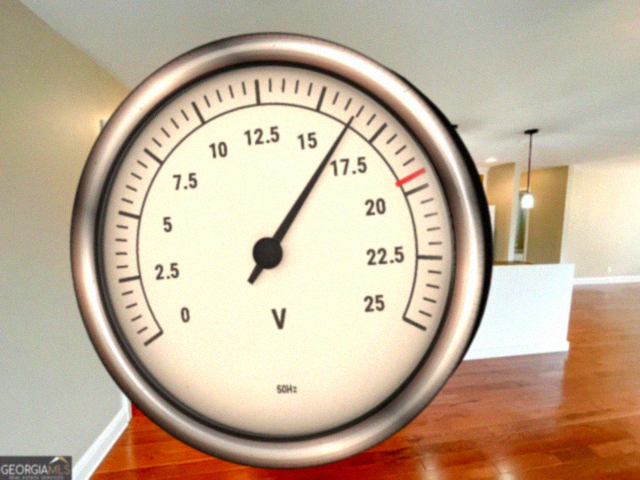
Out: 16.5 V
